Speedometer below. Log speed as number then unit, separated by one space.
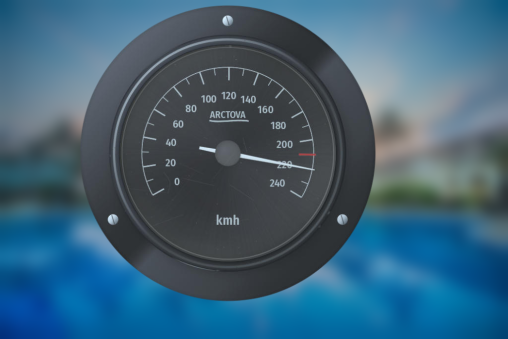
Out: 220 km/h
